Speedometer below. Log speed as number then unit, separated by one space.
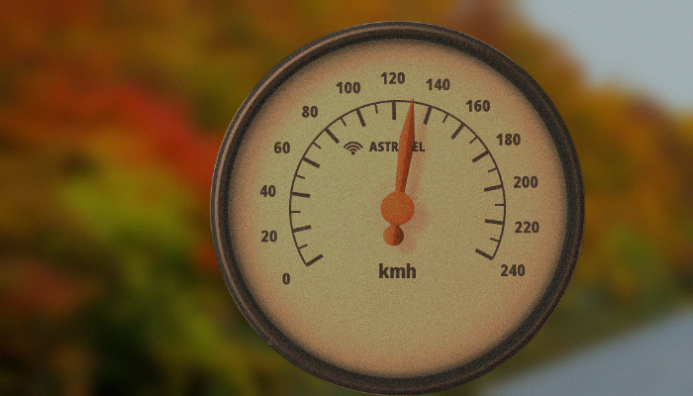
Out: 130 km/h
